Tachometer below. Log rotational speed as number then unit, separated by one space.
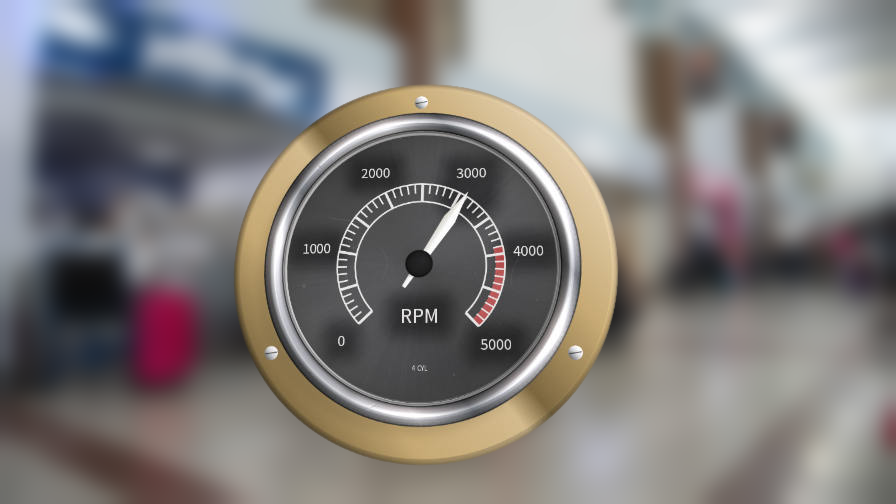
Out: 3100 rpm
